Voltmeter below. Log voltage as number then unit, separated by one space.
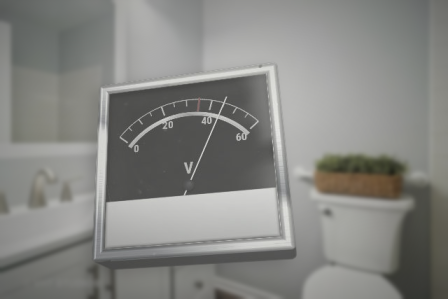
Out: 45 V
